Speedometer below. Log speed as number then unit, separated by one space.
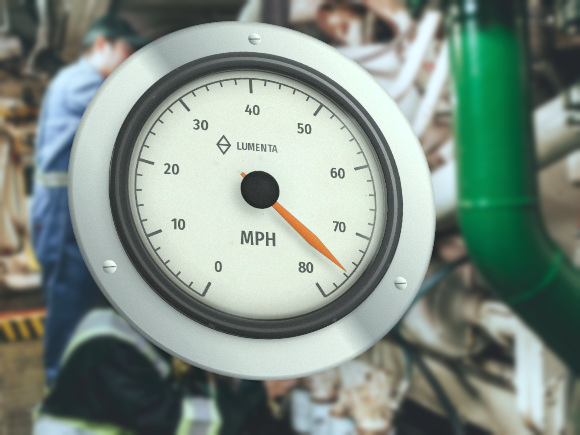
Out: 76 mph
